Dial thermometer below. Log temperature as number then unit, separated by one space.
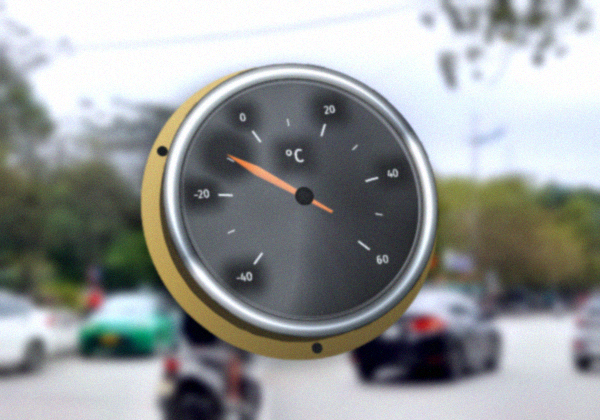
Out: -10 °C
